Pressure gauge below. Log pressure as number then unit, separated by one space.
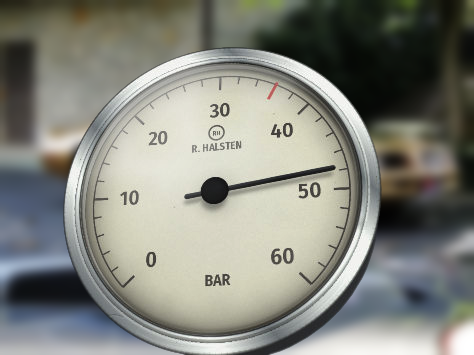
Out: 48 bar
